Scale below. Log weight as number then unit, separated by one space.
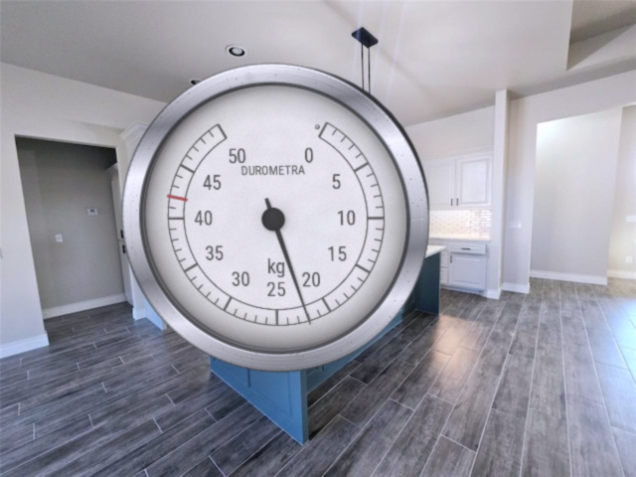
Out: 22 kg
